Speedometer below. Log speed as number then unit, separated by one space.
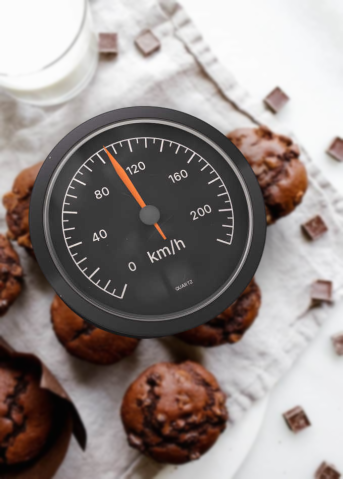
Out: 105 km/h
